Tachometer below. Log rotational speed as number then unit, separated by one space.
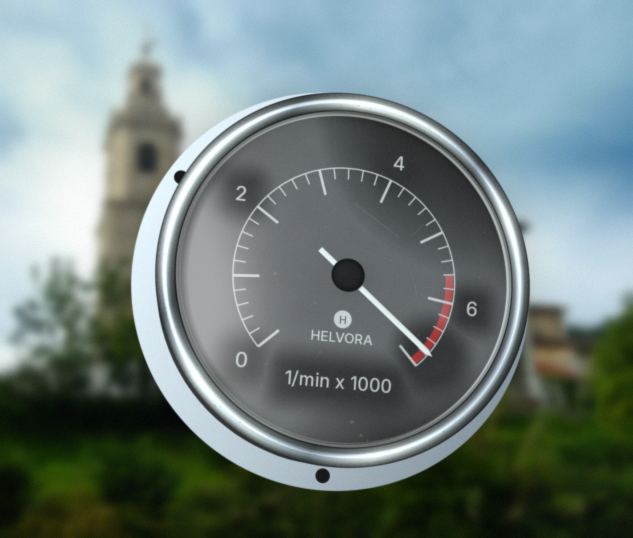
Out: 6800 rpm
